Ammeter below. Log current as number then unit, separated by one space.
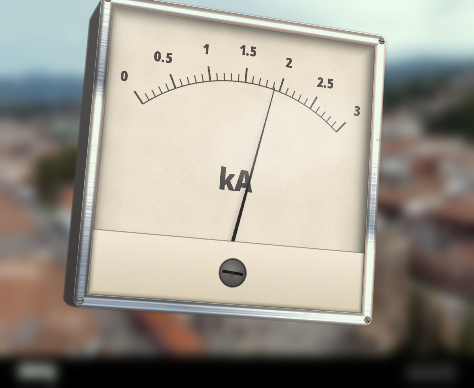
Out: 1.9 kA
